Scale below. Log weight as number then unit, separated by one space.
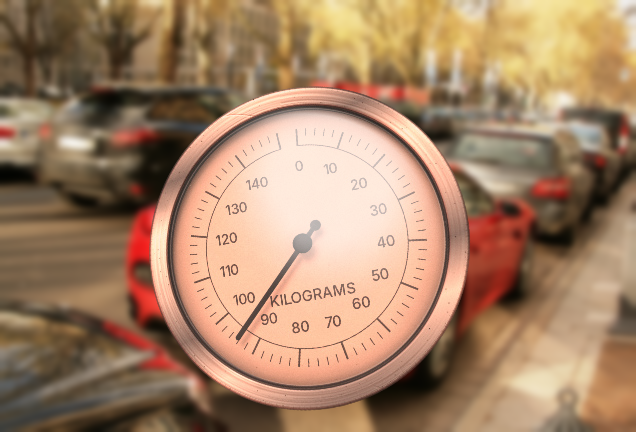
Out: 94 kg
